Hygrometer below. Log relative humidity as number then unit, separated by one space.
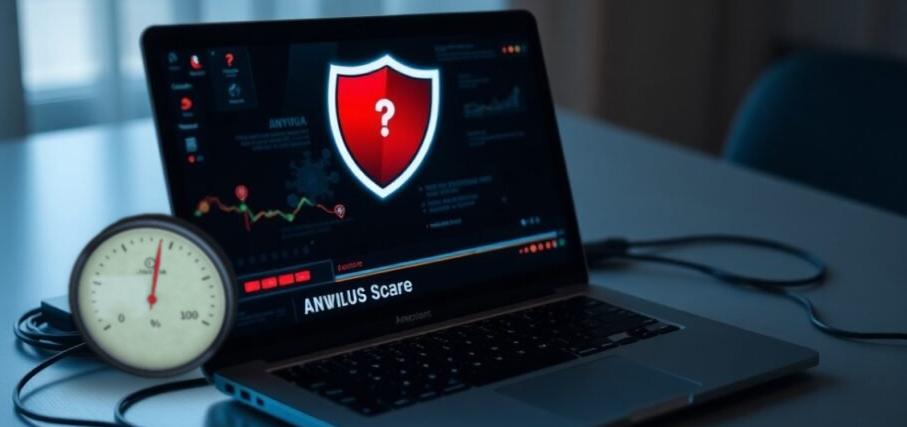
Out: 56 %
